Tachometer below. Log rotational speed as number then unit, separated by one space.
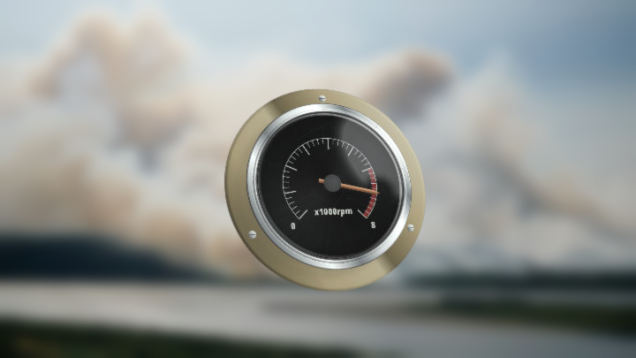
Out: 7000 rpm
